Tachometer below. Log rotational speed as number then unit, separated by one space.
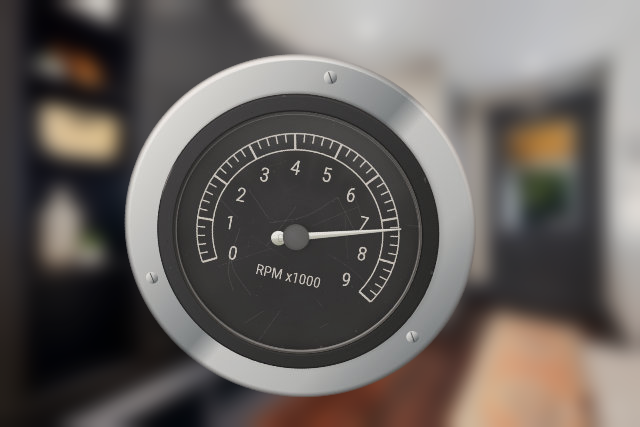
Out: 7200 rpm
